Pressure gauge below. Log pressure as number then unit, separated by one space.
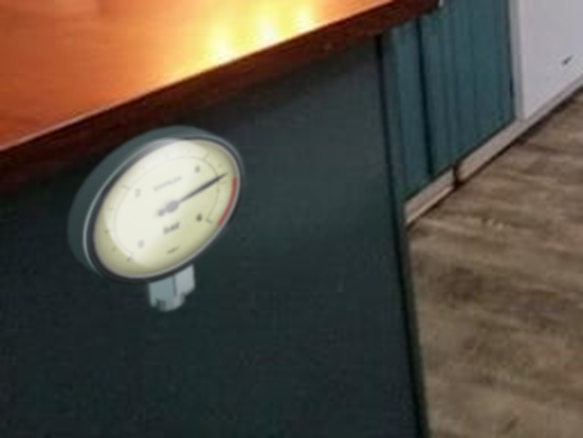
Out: 4.75 bar
